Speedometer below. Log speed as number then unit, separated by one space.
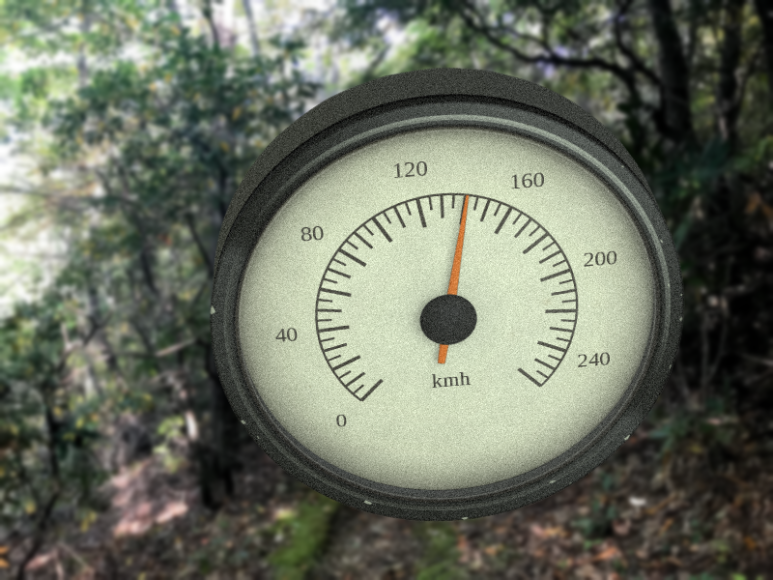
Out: 140 km/h
